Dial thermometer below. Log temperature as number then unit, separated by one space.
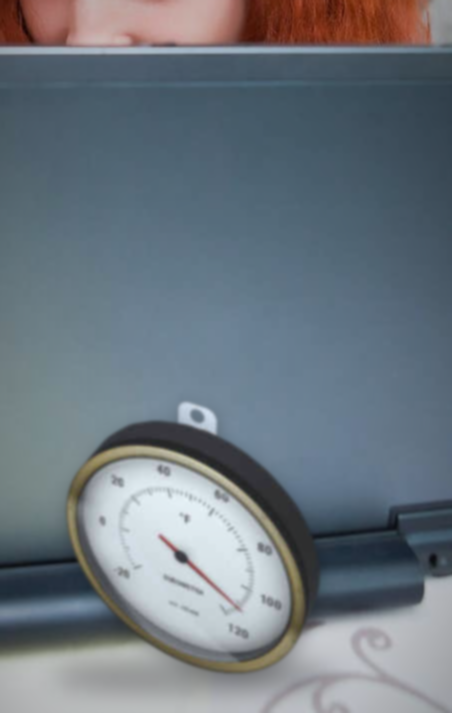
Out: 110 °F
